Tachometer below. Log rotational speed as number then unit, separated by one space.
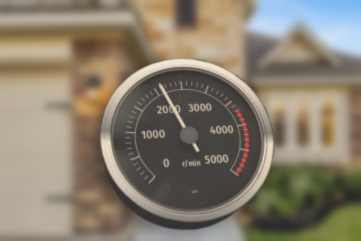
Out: 2100 rpm
